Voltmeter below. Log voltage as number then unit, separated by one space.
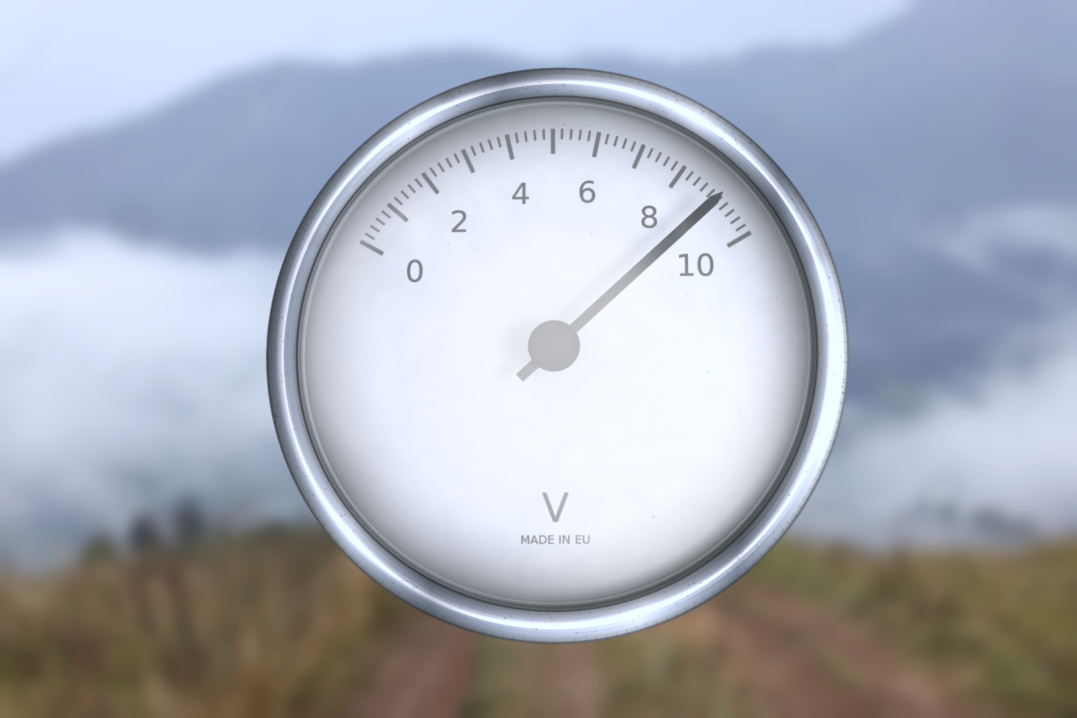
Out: 9 V
